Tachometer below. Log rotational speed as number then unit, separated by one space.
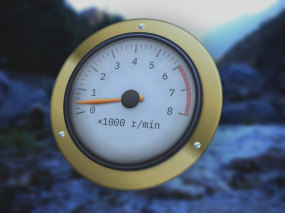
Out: 400 rpm
